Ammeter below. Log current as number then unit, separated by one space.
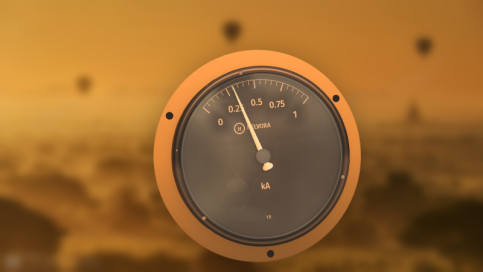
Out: 0.3 kA
